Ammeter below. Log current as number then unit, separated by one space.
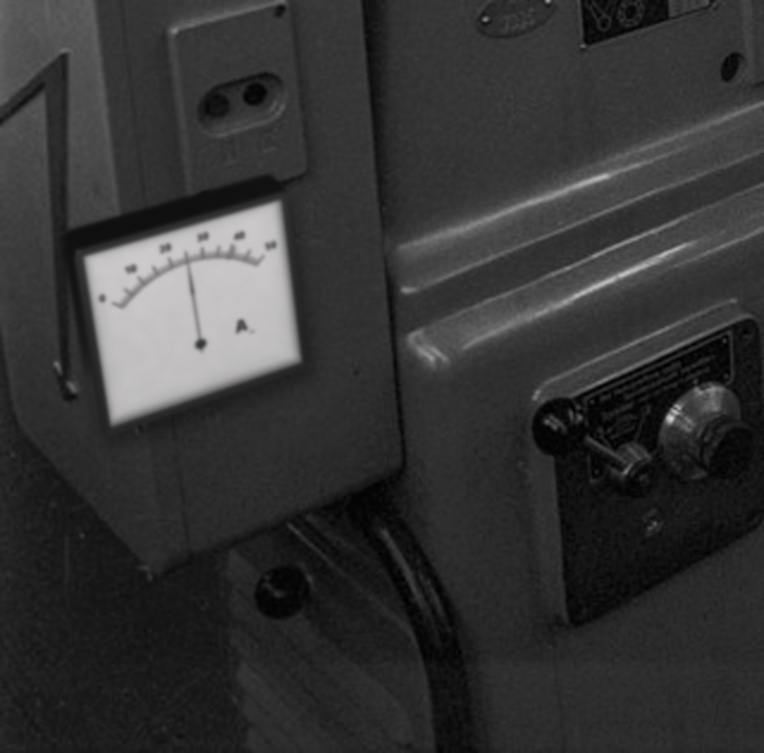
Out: 25 A
